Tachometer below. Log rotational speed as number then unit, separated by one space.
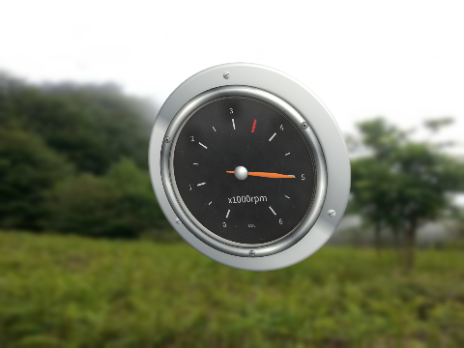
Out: 5000 rpm
